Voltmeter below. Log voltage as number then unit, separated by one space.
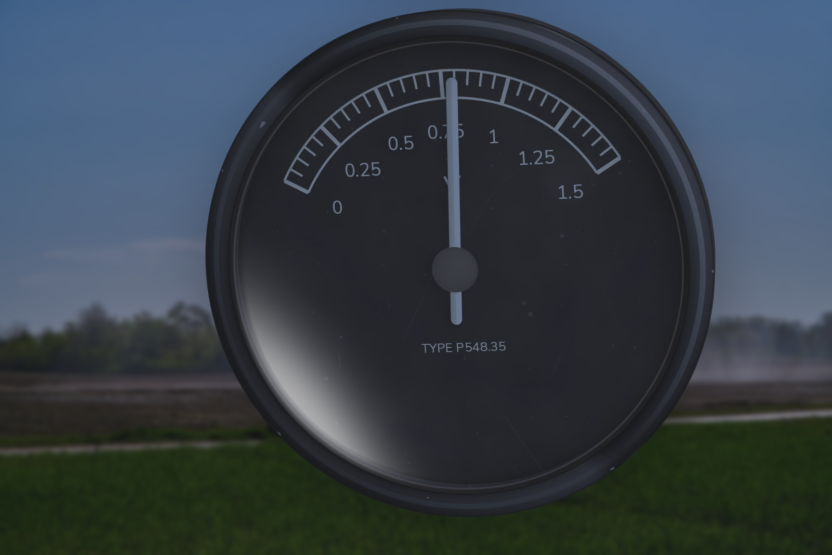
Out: 0.8 V
